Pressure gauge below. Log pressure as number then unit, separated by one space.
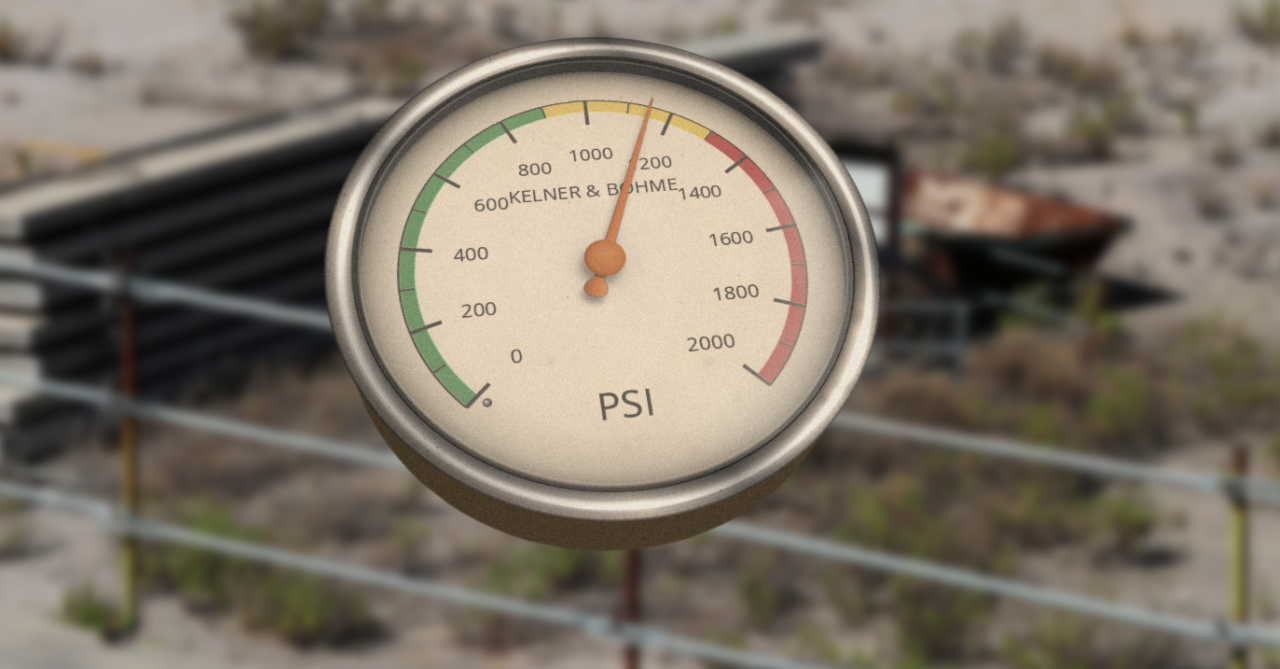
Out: 1150 psi
